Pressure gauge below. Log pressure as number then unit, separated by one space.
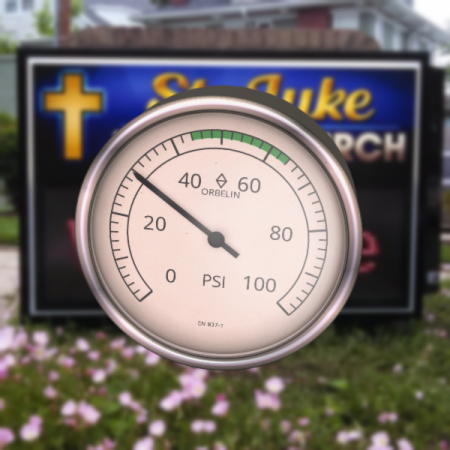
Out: 30 psi
